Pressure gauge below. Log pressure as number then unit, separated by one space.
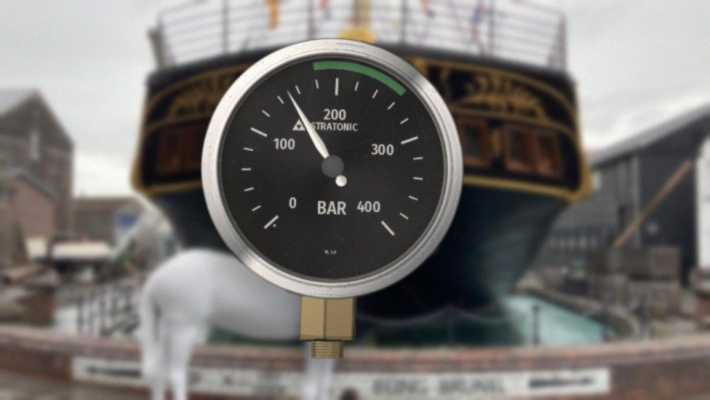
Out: 150 bar
